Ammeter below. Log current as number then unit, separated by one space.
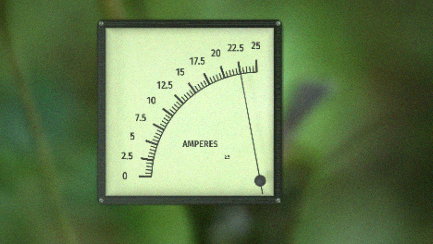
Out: 22.5 A
